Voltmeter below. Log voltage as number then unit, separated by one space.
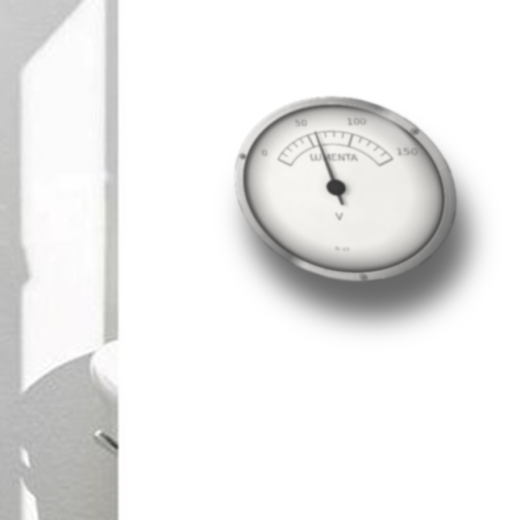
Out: 60 V
